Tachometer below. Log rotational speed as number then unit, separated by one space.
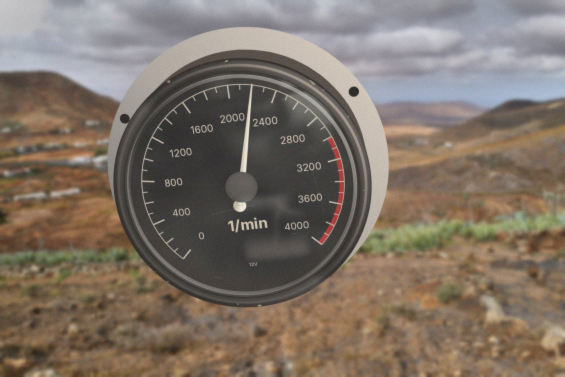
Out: 2200 rpm
